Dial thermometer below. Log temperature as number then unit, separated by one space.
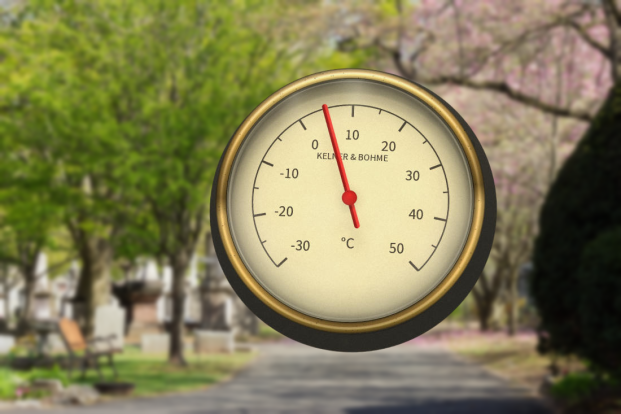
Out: 5 °C
